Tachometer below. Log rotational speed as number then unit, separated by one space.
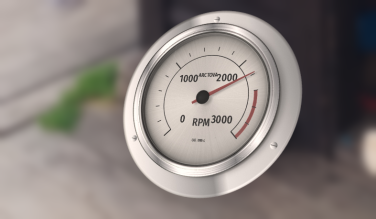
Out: 2200 rpm
